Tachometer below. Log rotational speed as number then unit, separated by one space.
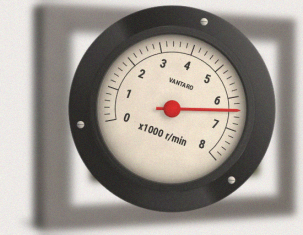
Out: 6400 rpm
